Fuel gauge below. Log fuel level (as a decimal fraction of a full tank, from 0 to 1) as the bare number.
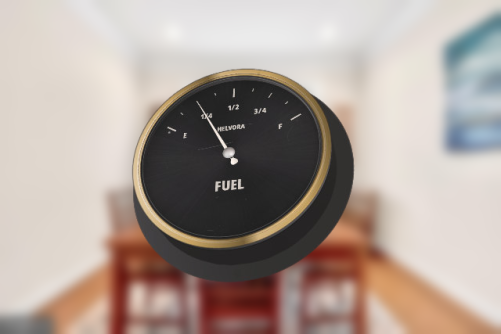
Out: 0.25
